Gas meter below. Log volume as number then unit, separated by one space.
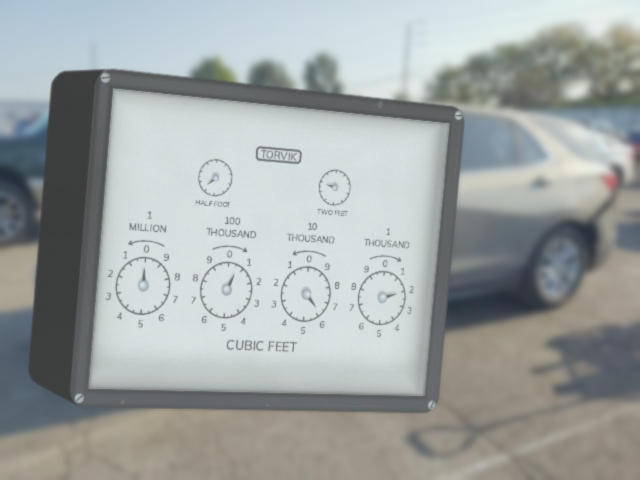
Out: 6200 ft³
